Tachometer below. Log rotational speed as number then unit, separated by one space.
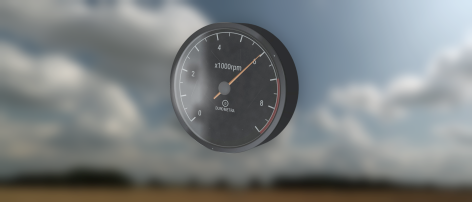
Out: 6000 rpm
